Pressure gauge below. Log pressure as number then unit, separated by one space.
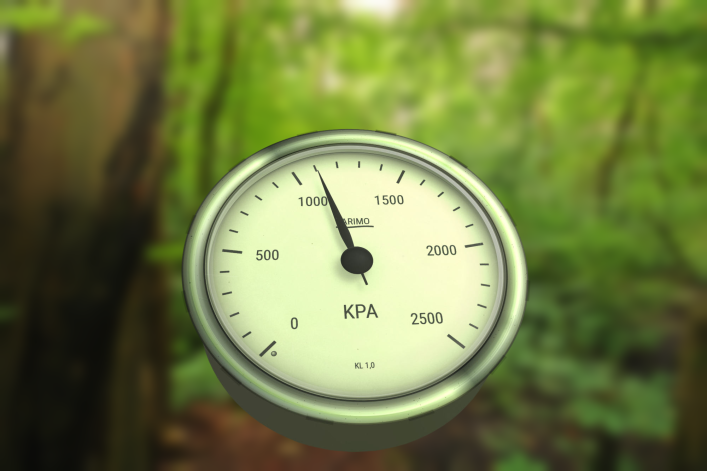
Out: 1100 kPa
